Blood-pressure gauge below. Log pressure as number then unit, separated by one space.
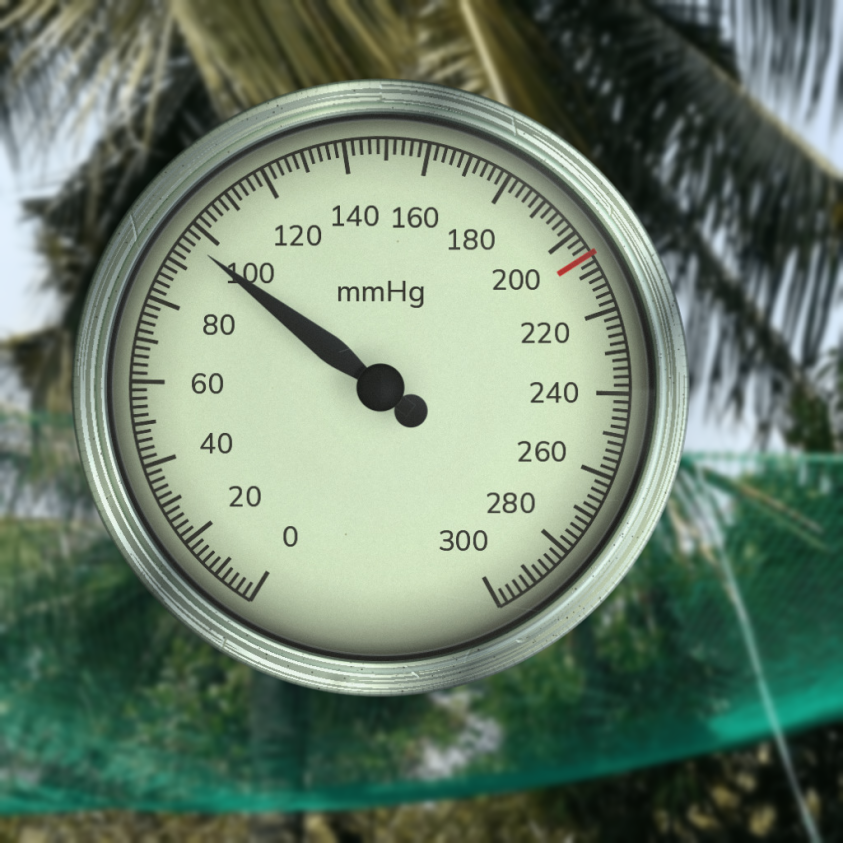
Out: 96 mmHg
